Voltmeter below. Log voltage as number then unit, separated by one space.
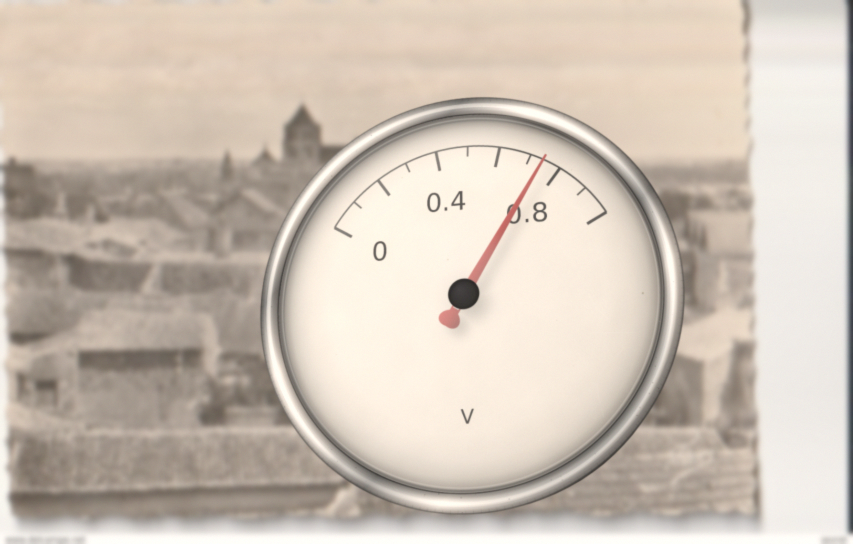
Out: 0.75 V
